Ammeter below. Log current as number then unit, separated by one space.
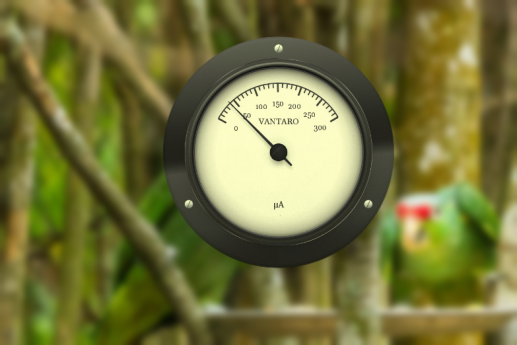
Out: 40 µA
